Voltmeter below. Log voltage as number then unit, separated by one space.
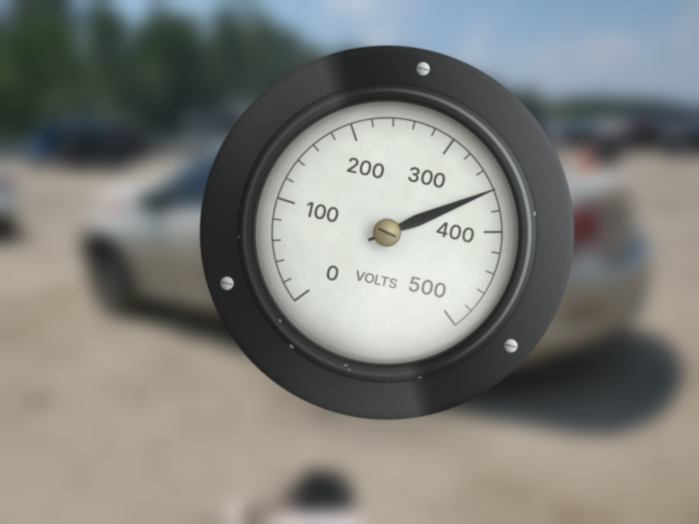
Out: 360 V
